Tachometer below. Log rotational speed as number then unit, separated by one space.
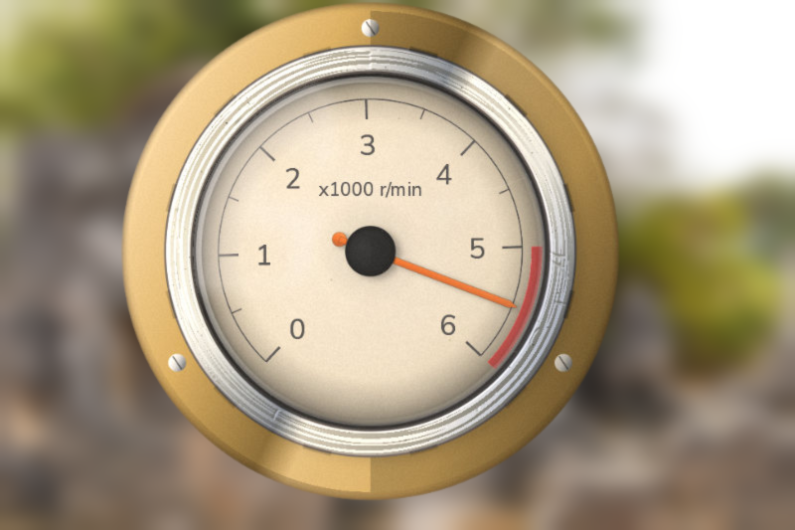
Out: 5500 rpm
